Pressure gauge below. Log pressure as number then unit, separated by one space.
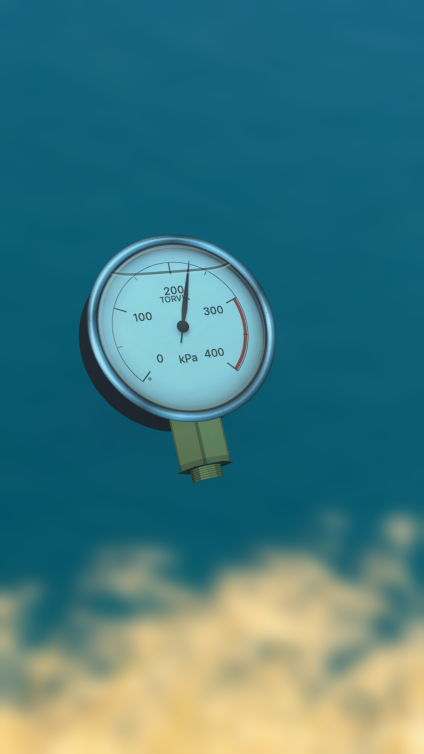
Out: 225 kPa
